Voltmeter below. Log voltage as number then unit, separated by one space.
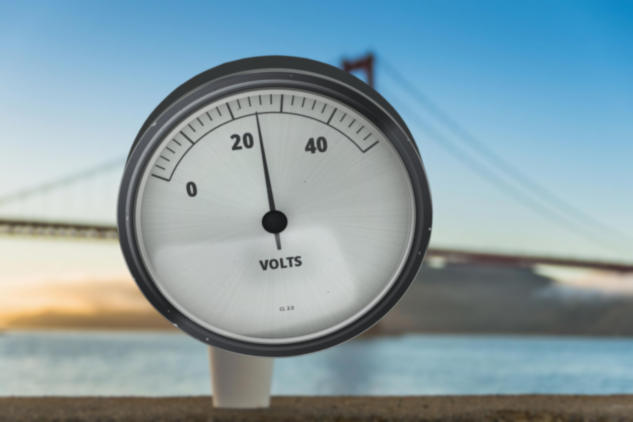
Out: 25 V
